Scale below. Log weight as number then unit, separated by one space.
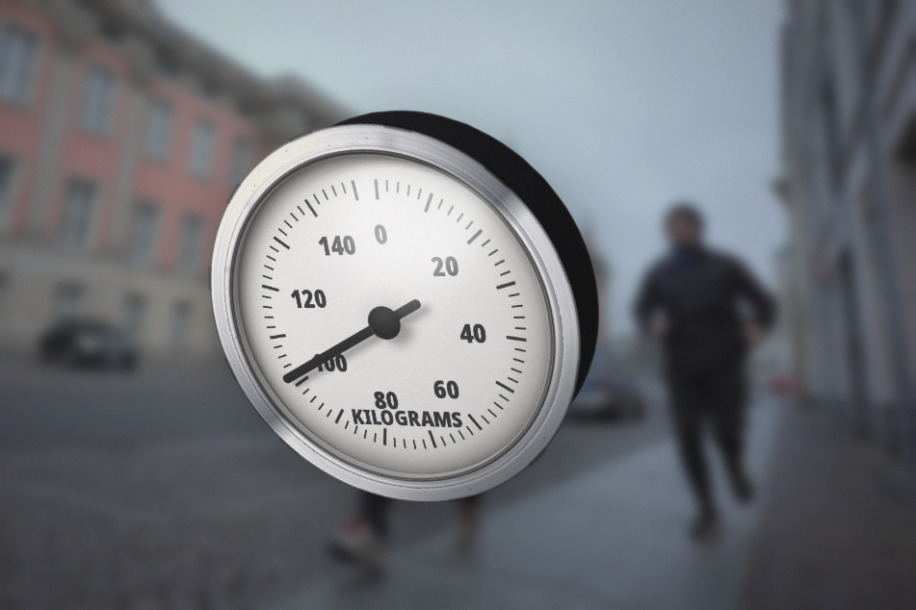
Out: 102 kg
